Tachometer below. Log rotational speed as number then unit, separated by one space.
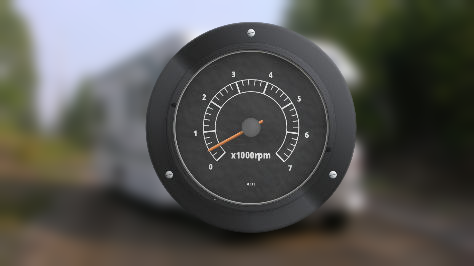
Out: 400 rpm
